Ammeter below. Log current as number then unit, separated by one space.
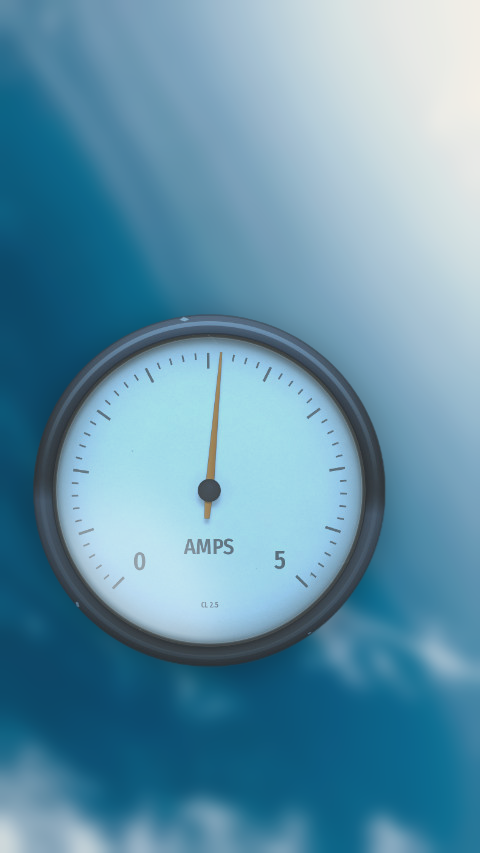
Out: 2.6 A
